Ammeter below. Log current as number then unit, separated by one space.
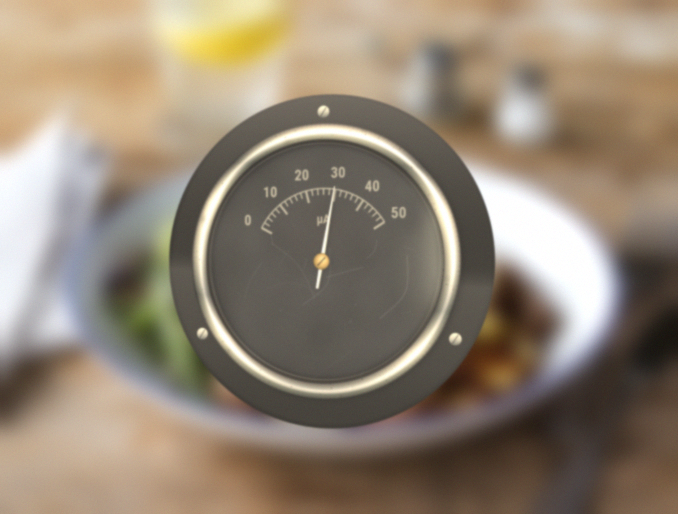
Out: 30 µA
